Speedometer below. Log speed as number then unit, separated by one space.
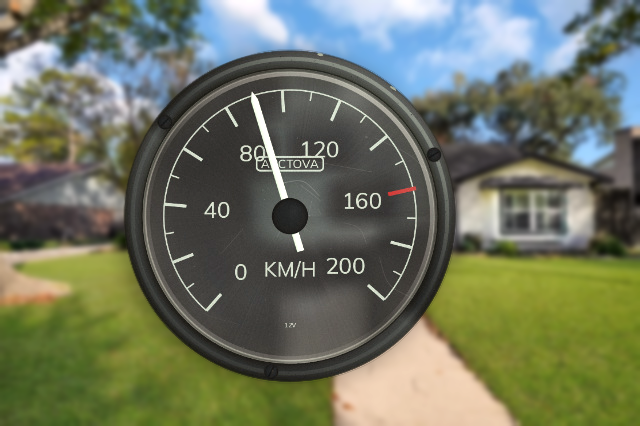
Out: 90 km/h
